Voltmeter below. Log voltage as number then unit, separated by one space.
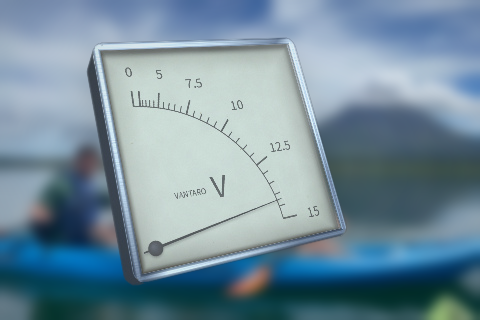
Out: 14.25 V
